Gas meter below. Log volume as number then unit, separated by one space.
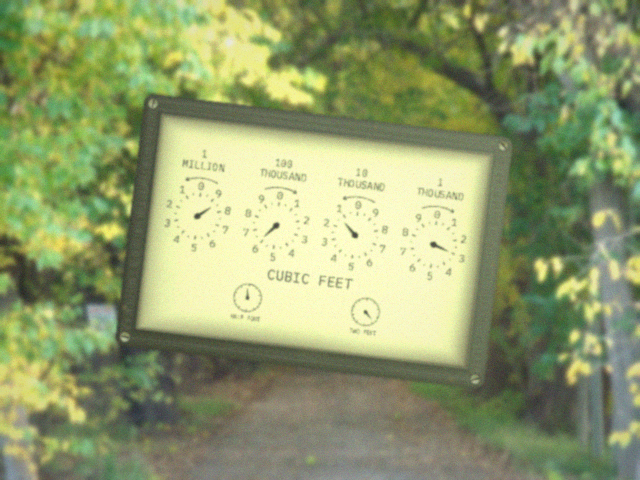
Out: 861300 ft³
